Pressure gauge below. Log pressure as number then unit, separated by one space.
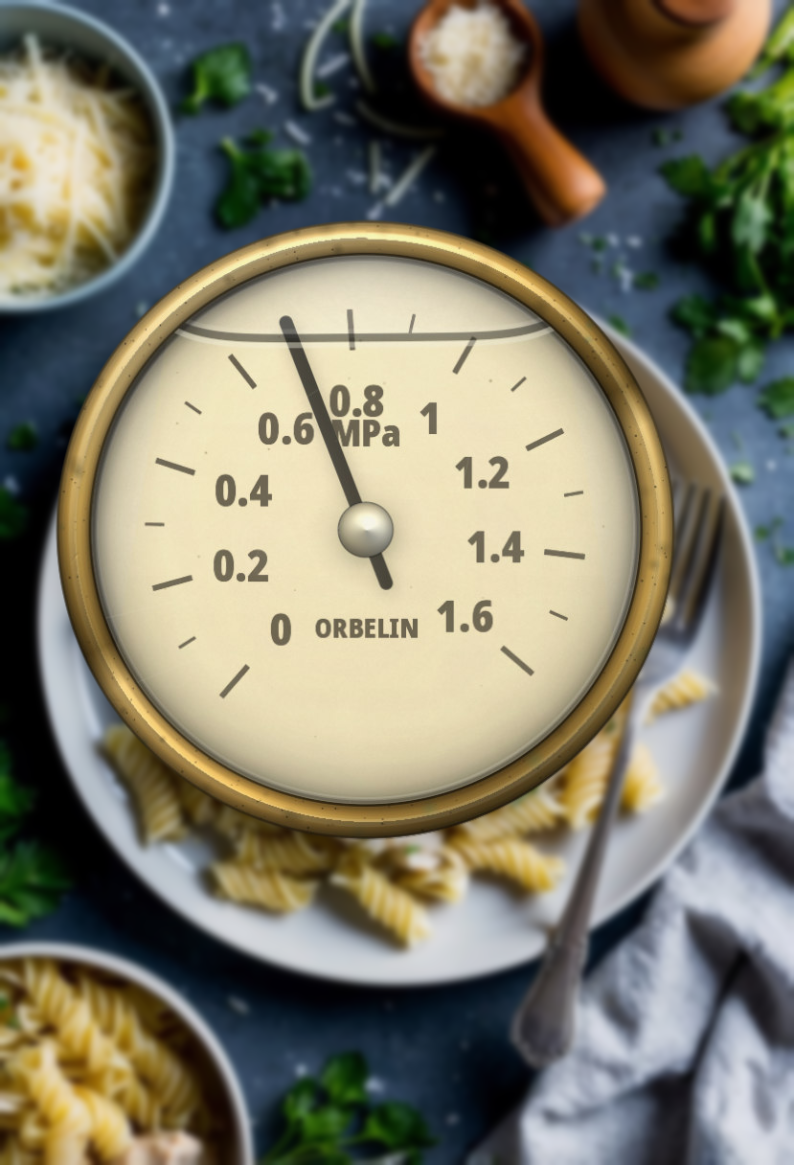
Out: 0.7 MPa
